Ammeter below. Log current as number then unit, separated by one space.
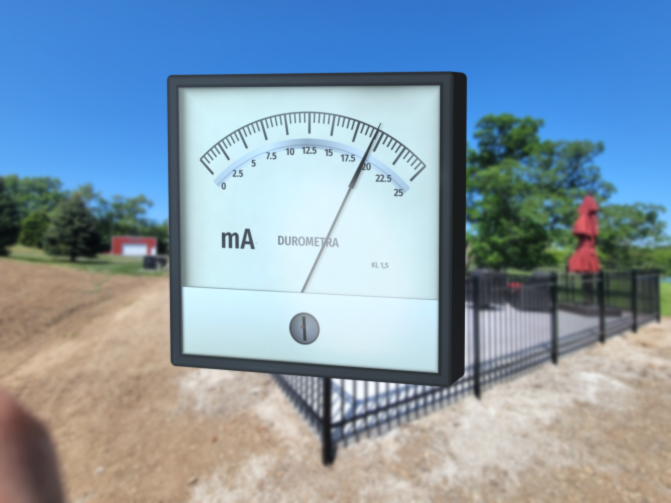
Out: 19.5 mA
